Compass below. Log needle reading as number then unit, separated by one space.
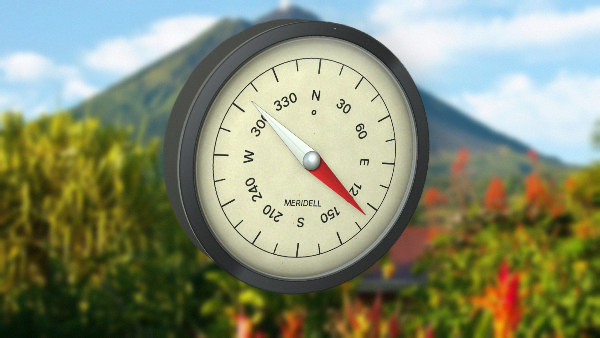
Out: 127.5 °
